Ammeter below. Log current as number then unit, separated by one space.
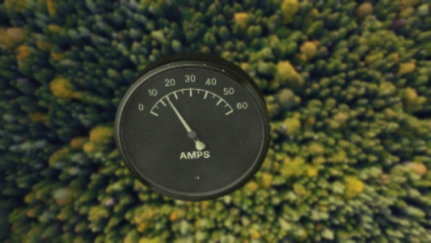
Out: 15 A
